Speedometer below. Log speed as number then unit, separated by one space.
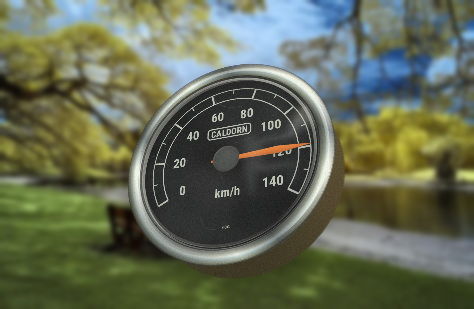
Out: 120 km/h
